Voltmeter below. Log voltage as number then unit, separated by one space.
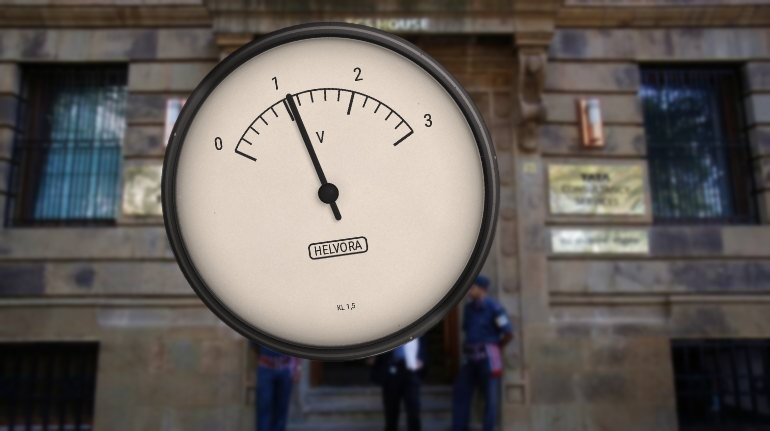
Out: 1.1 V
